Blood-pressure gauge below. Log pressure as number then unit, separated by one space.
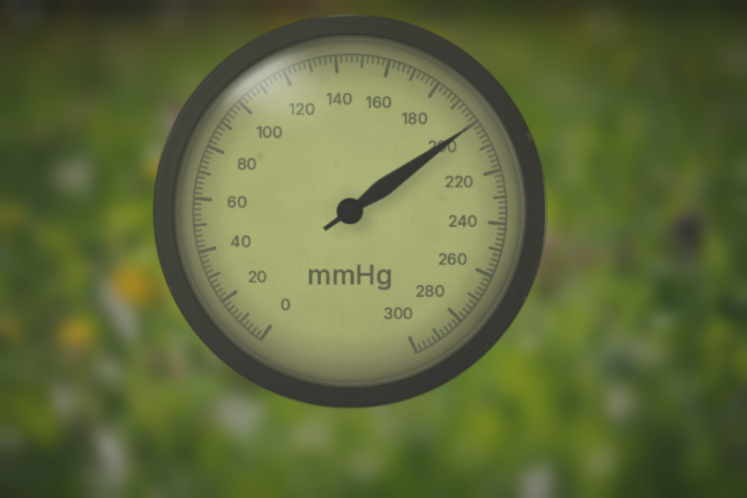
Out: 200 mmHg
